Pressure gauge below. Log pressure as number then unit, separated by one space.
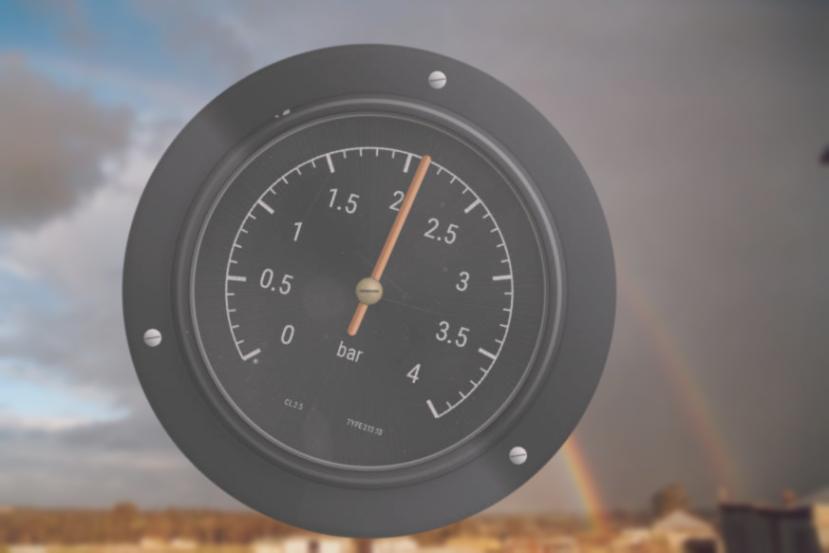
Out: 2.1 bar
